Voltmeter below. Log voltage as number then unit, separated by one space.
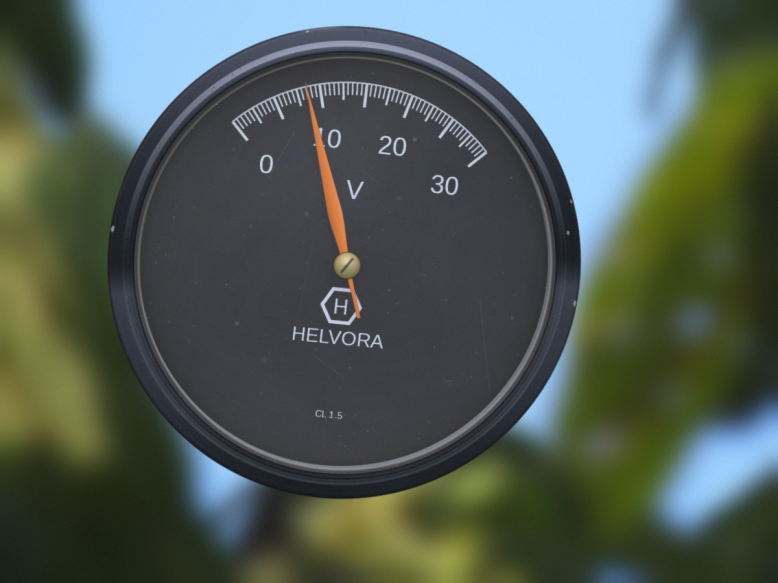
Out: 8.5 V
